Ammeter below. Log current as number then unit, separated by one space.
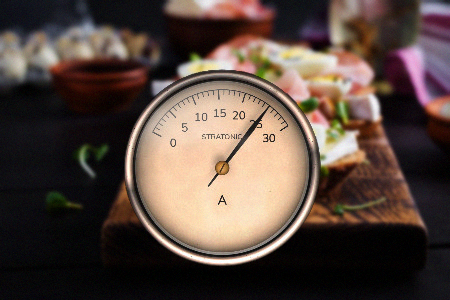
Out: 25 A
